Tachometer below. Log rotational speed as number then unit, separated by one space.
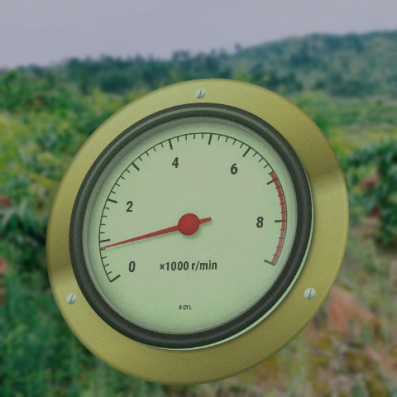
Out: 800 rpm
